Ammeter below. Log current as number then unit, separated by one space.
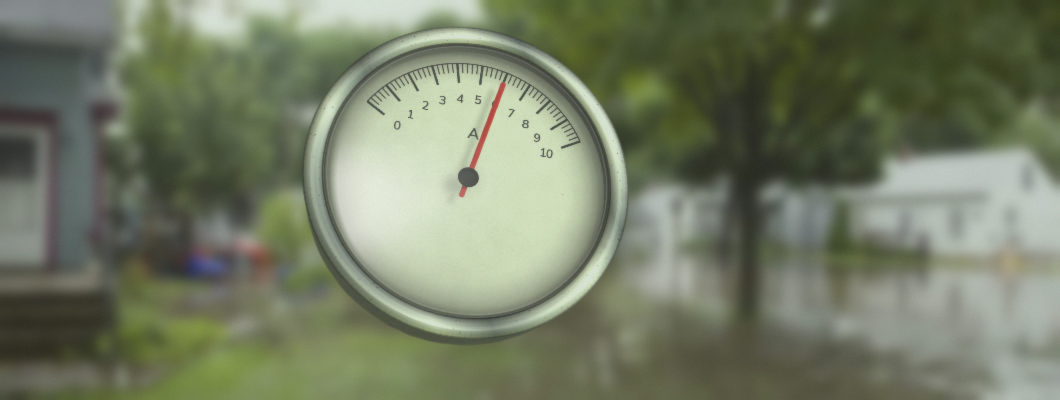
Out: 6 A
